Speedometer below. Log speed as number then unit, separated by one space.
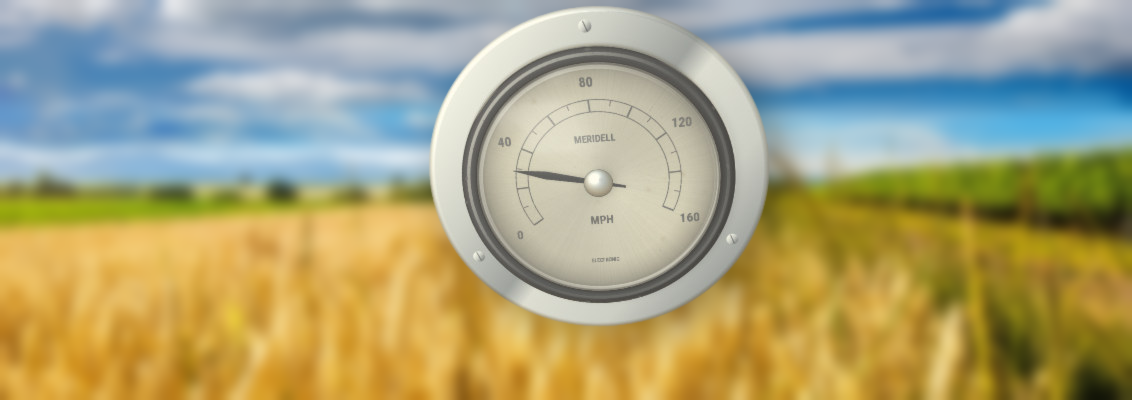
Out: 30 mph
